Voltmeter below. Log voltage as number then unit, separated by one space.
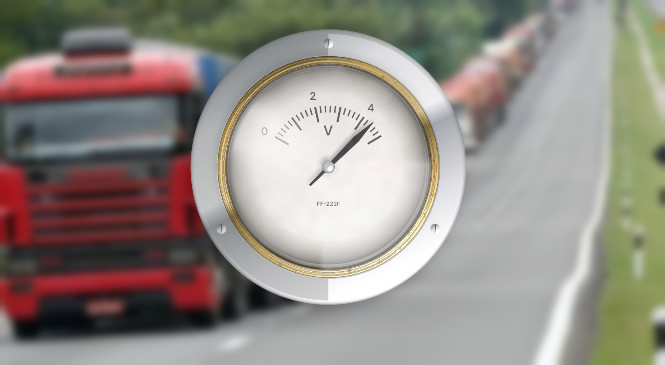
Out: 4.4 V
